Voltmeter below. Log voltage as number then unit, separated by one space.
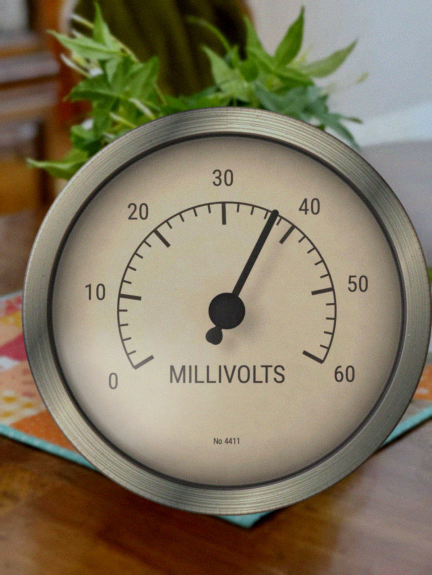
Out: 37 mV
